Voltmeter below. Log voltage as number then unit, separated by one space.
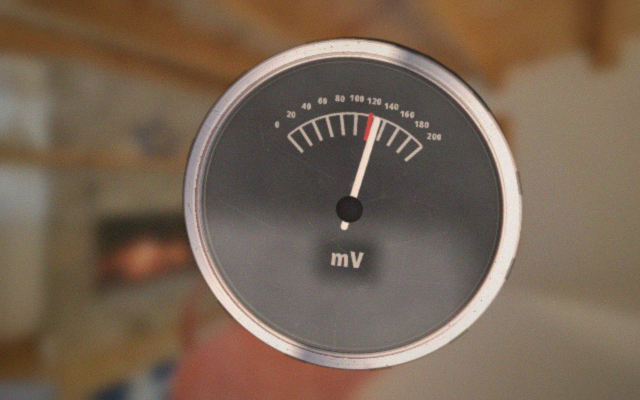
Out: 130 mV
